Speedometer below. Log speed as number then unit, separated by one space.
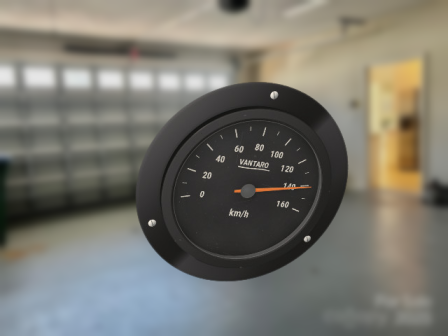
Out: 140 km/h
